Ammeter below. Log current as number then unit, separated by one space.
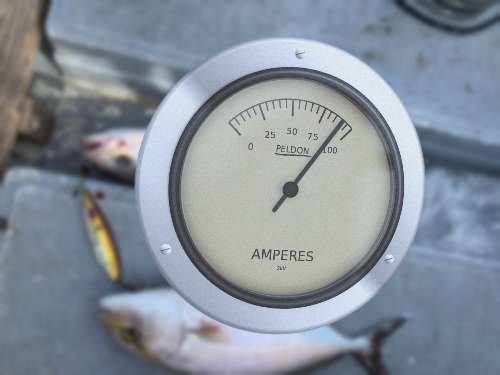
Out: 90 A
